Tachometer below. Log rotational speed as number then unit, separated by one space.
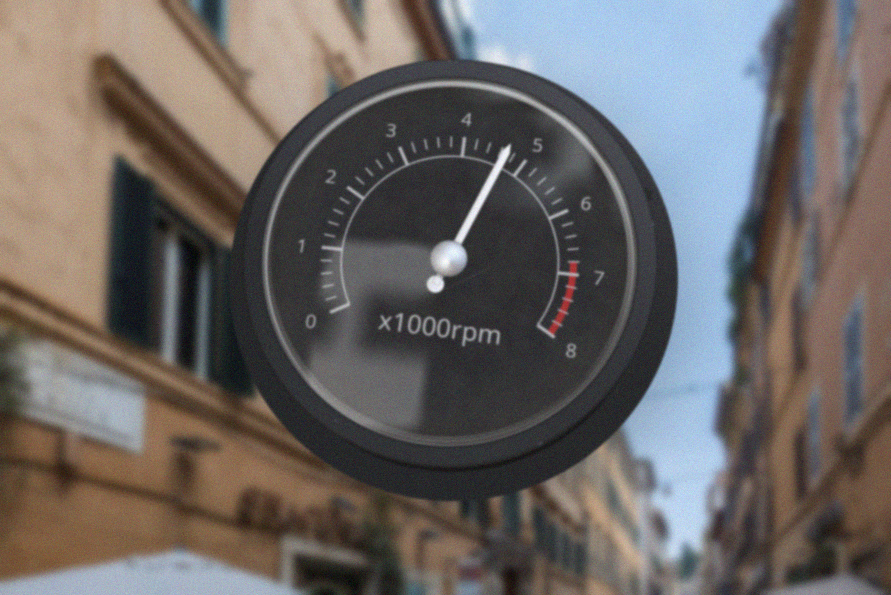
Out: 4700 rpm
